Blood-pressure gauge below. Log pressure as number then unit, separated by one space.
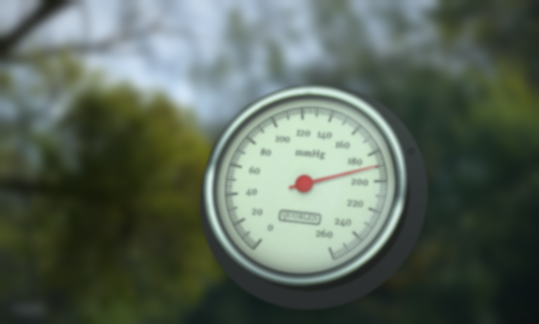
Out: 190 mmHg
